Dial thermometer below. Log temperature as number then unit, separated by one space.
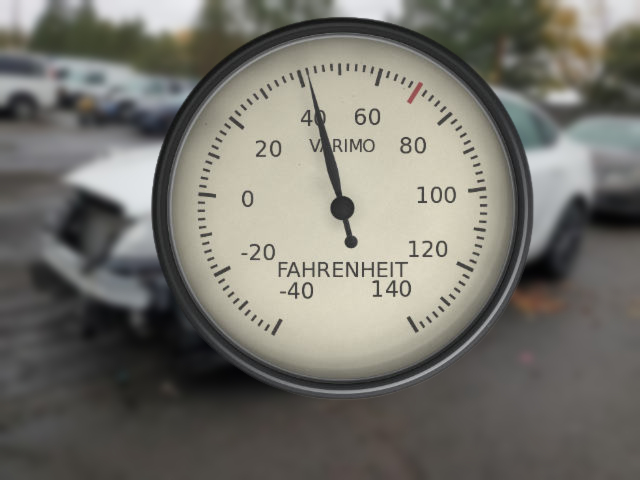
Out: 42 °F
